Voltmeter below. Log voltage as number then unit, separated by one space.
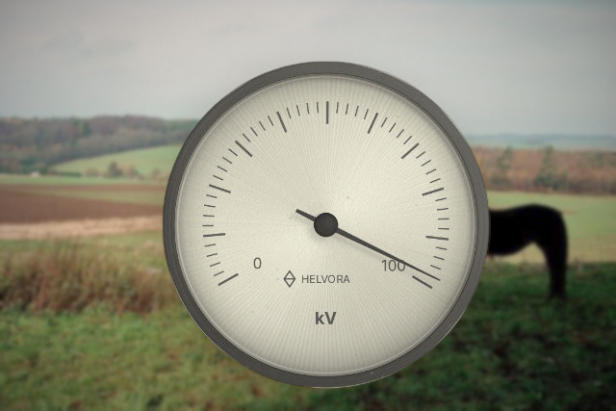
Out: 98 kV
